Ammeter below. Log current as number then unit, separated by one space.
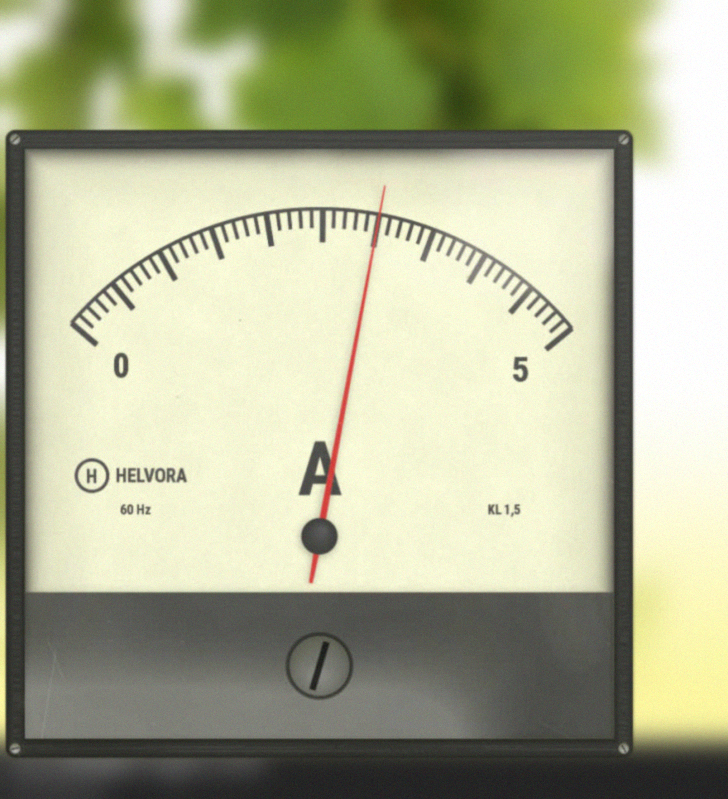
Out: 3 A
